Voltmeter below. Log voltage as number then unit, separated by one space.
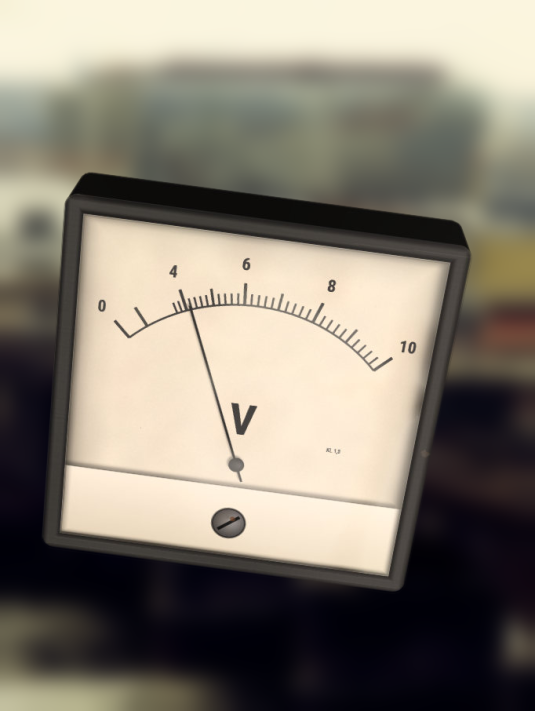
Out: 4.2 V
